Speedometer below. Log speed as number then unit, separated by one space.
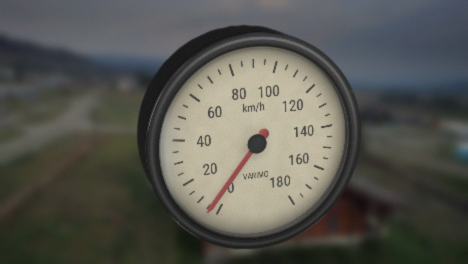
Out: 5 km/h
